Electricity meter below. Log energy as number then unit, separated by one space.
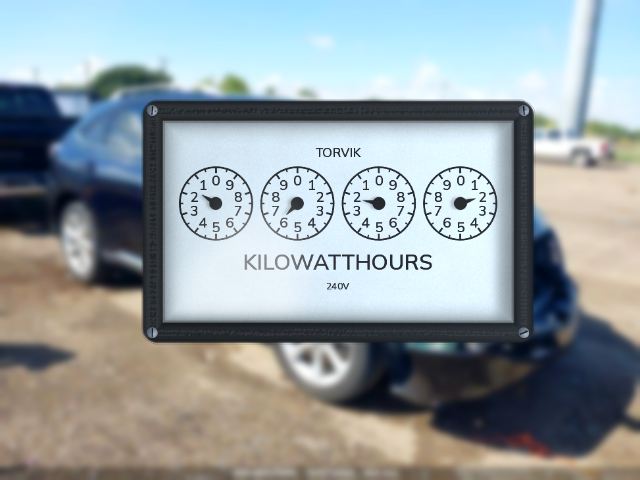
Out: 1622 kWh
